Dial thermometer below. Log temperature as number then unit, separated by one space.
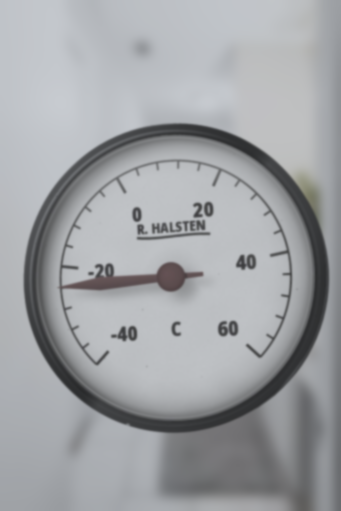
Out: -24 °C
